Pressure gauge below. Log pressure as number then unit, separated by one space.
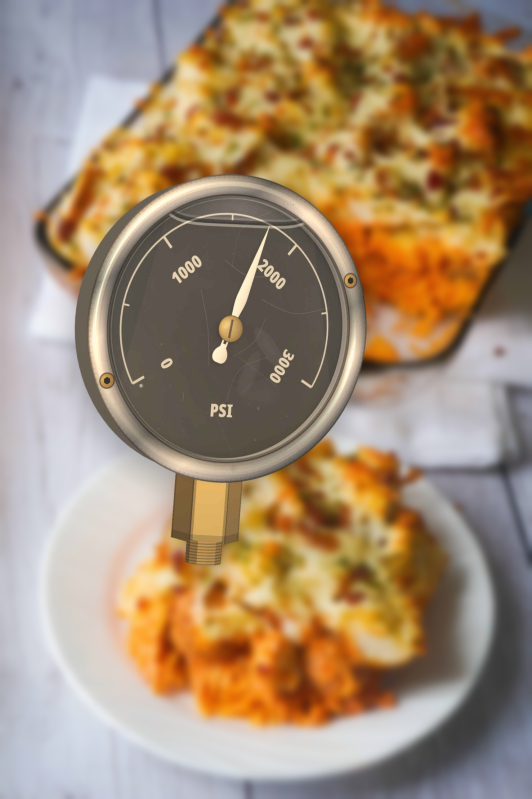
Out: 1750 psi
